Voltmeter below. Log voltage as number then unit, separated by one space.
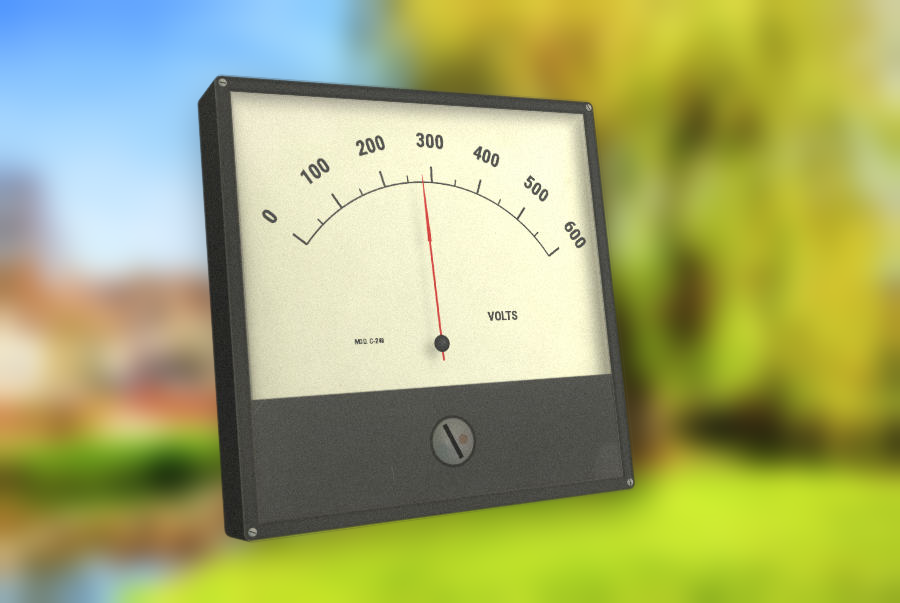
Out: 275 V
